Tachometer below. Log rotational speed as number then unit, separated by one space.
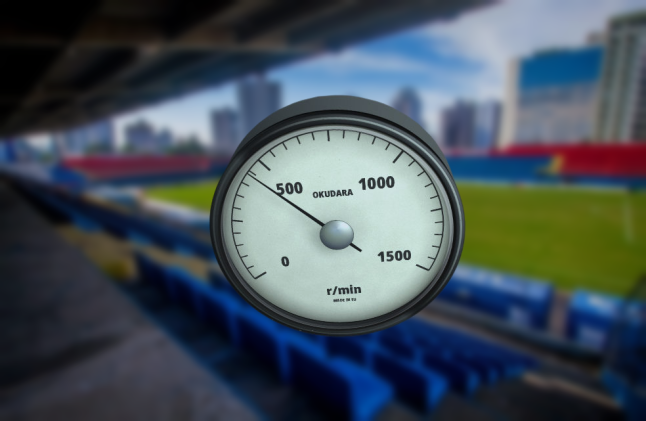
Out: 450 rpm
